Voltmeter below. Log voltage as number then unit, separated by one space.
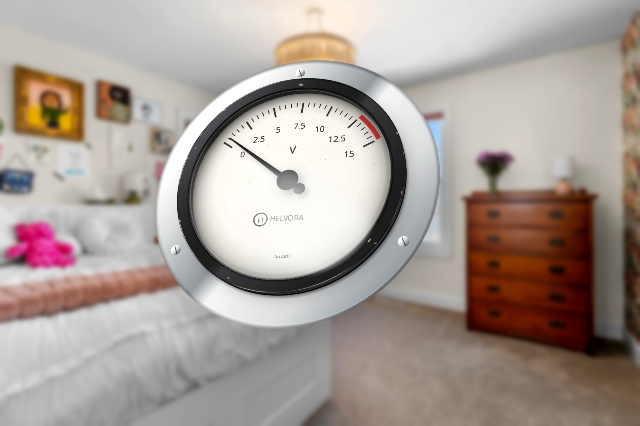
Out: 0.5 V
